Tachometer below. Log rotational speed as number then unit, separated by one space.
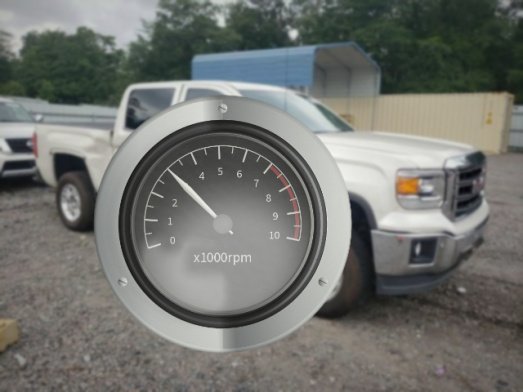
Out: 3000 rpm
